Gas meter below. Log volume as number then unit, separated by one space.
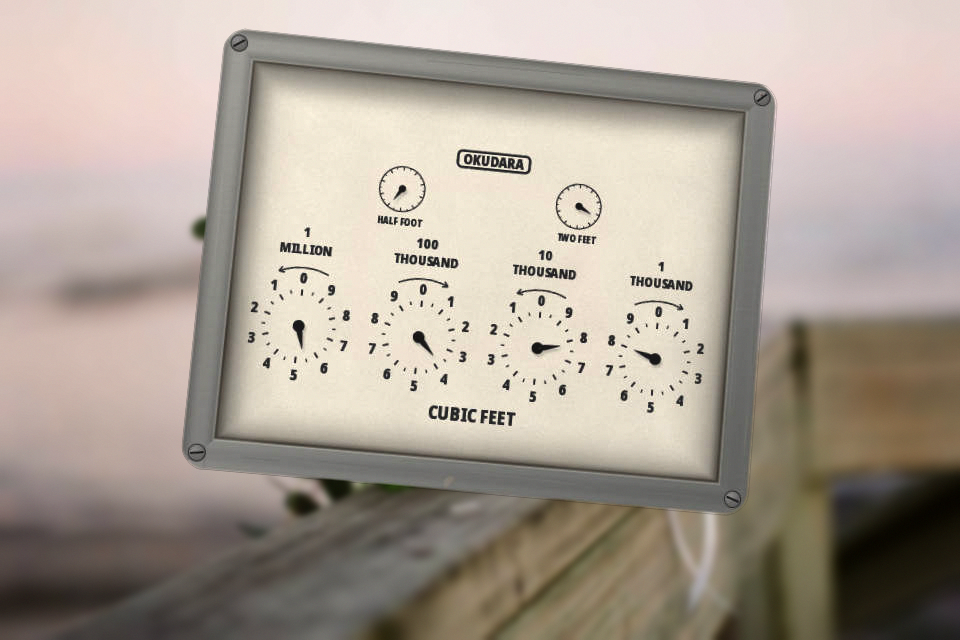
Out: 537800 ft³
